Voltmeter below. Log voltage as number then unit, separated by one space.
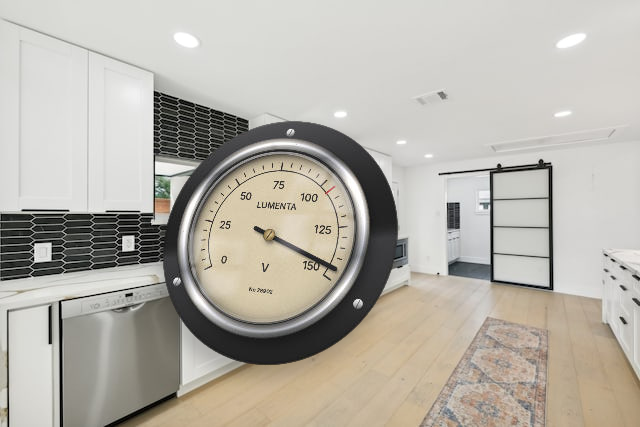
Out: 145 V
